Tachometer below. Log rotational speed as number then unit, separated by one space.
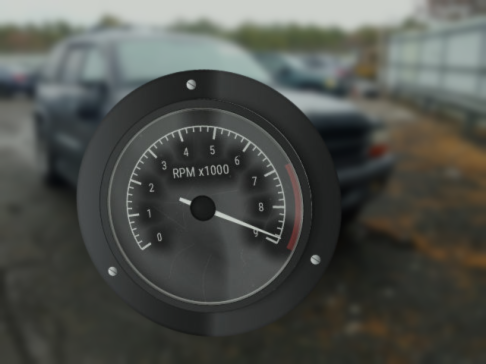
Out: 8800 rpm
